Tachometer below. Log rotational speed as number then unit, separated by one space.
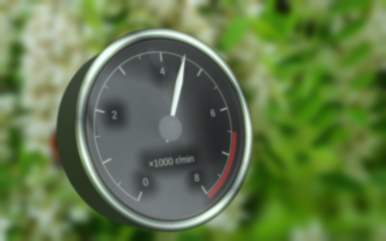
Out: 4500 rpm
